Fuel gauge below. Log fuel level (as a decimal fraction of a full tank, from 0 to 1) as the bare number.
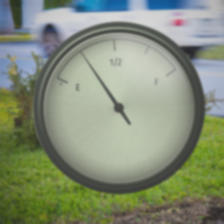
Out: 0.25
